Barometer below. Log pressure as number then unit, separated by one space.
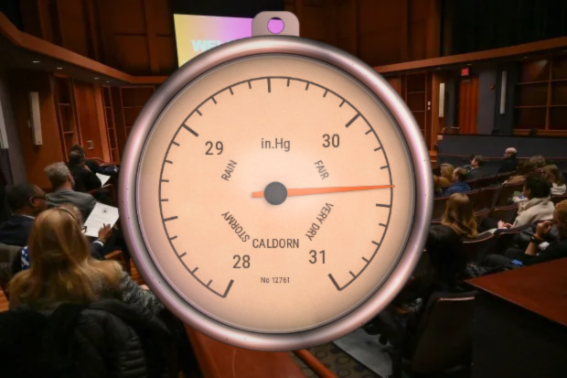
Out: 30.4 inHg
